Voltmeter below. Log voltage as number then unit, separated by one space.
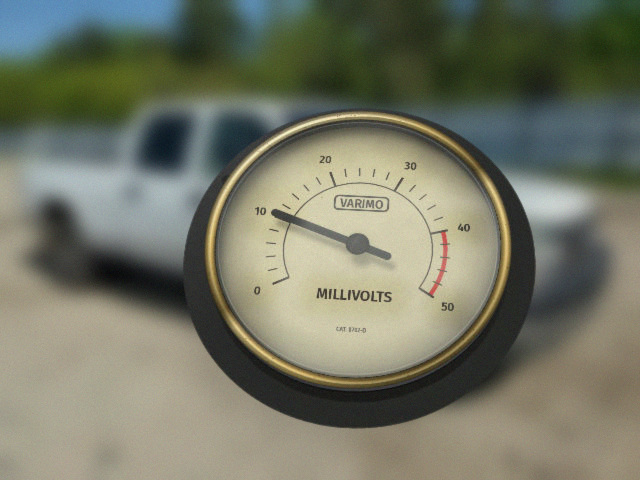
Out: 10 mV
